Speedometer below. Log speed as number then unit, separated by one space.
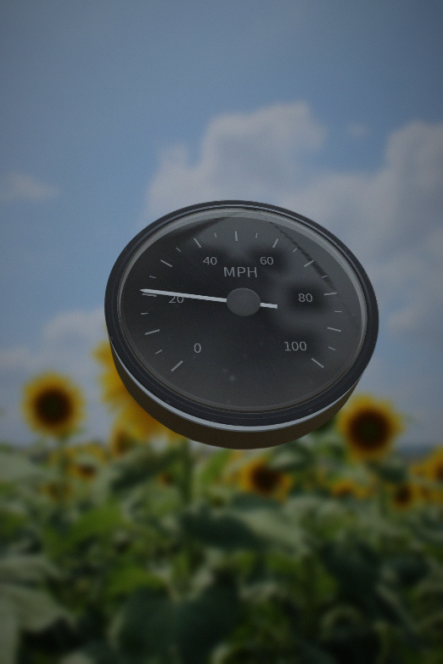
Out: 20 mph
